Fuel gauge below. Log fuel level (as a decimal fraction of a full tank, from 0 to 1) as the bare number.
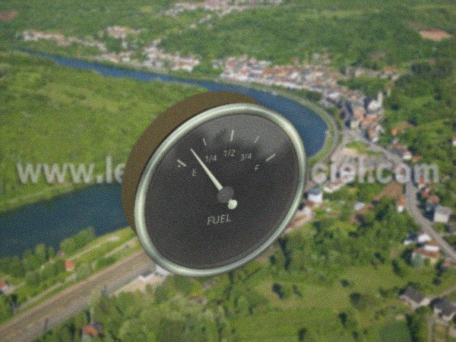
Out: 0.125
